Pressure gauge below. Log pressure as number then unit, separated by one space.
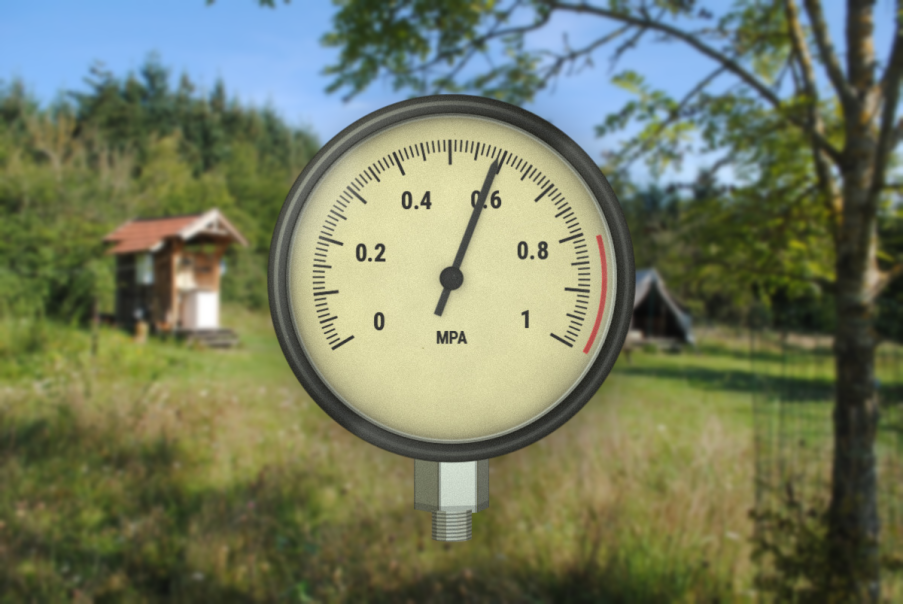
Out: 0.59 MPa
